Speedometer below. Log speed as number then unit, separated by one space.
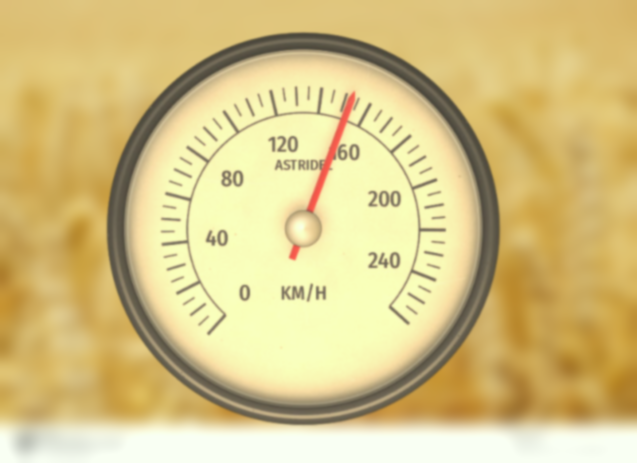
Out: 152.5 km/h
